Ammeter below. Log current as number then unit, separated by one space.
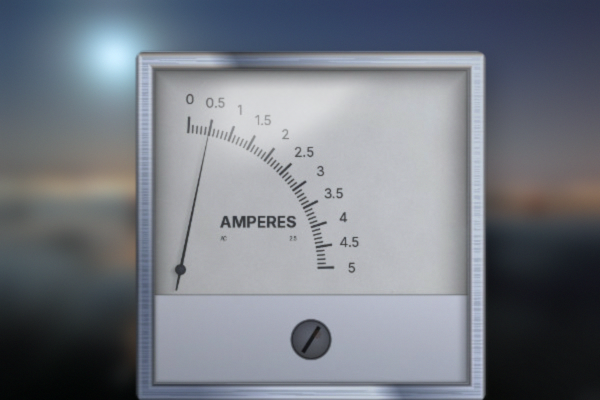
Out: 0.5 A
